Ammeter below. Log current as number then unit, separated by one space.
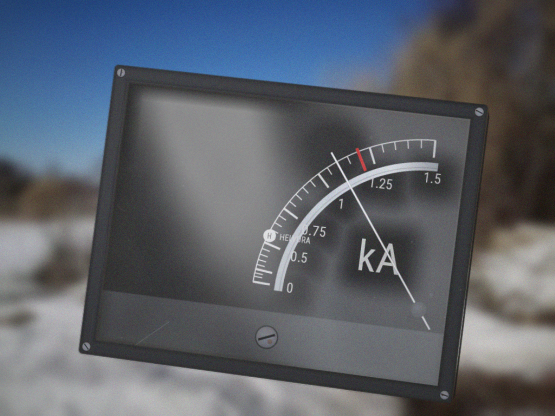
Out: 1.1 kA
